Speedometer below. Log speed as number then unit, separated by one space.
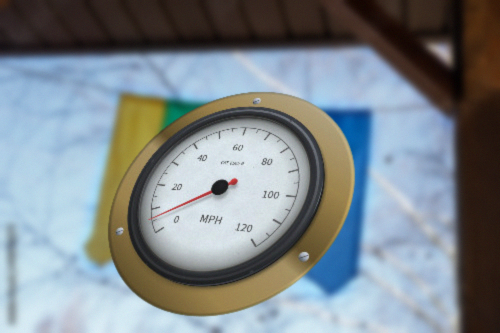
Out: 5 mph
